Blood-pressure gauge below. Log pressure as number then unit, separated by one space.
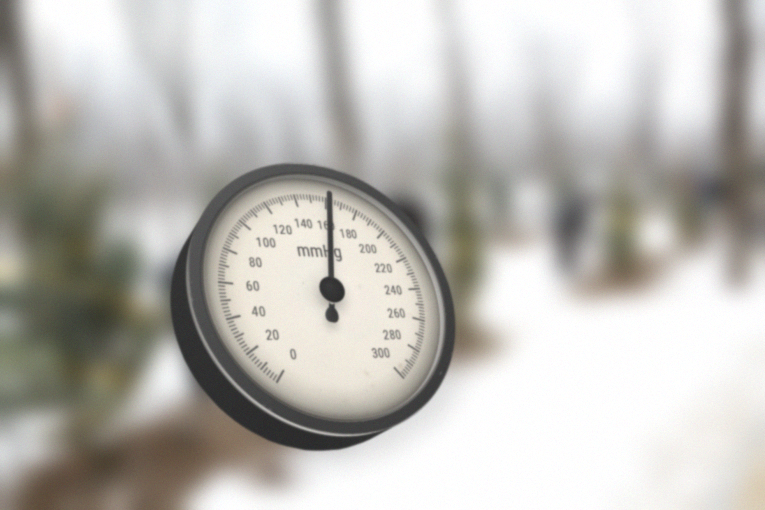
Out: 160 mmHg
